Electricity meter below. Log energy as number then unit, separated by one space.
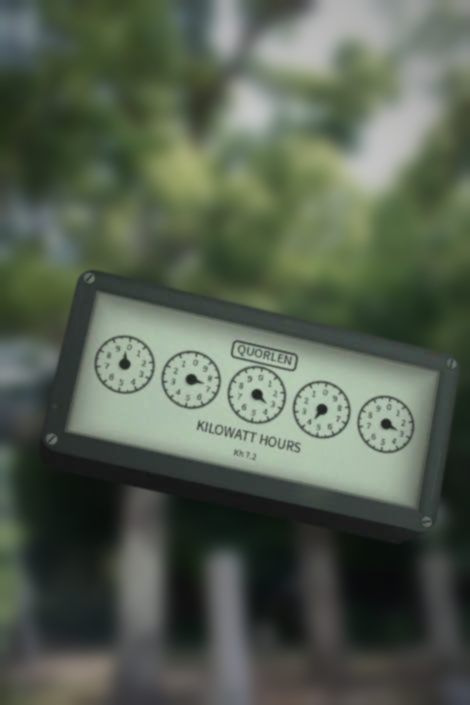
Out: 97343 kWh
